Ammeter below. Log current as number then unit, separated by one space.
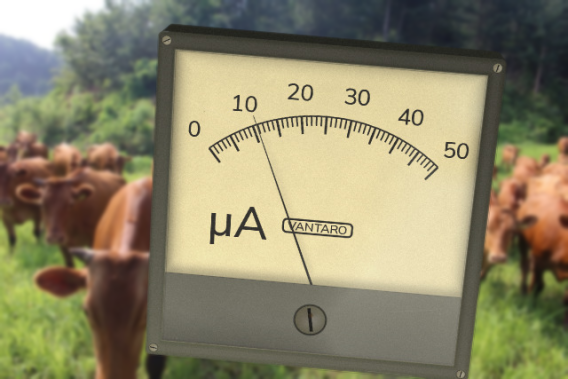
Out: 11 µA
